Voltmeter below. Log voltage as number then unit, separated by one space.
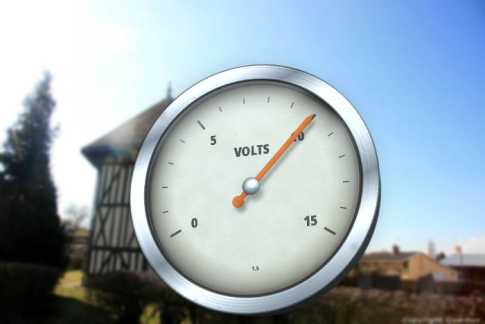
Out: 10 V
